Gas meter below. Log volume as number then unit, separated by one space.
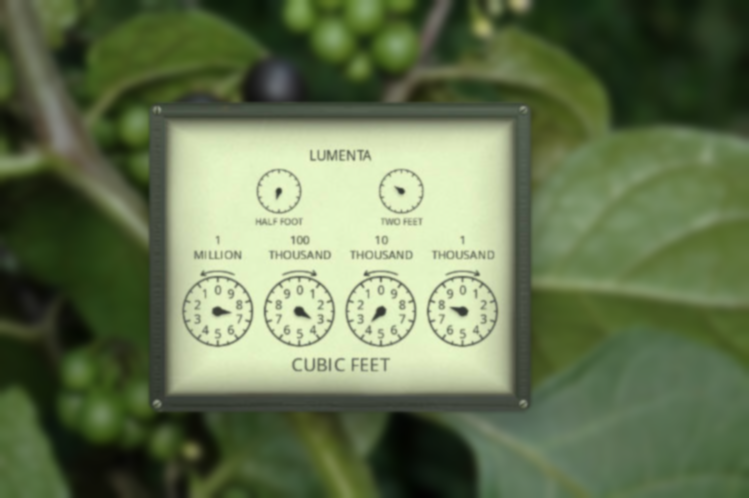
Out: 733800 ft³
